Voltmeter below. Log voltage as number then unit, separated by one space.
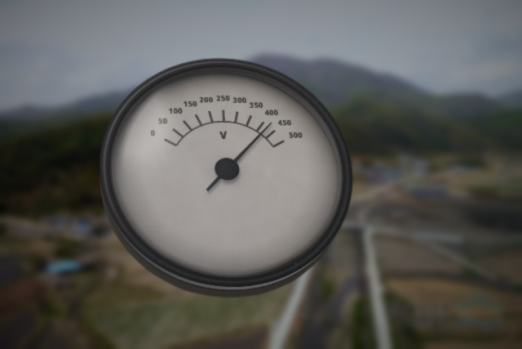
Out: 425 V
